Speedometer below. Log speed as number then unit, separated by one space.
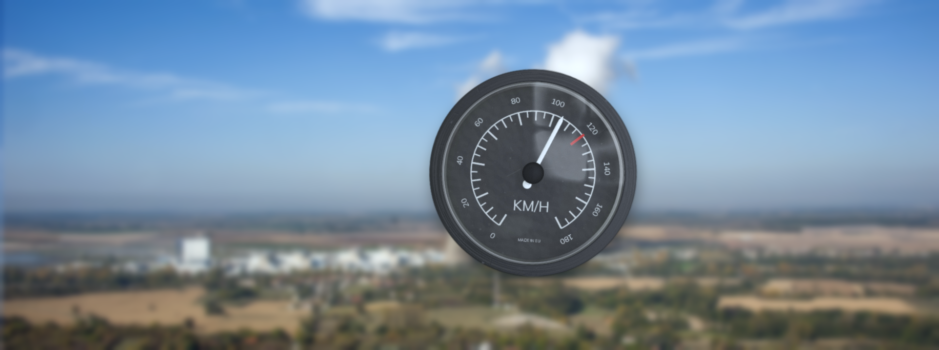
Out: 105 km/h
